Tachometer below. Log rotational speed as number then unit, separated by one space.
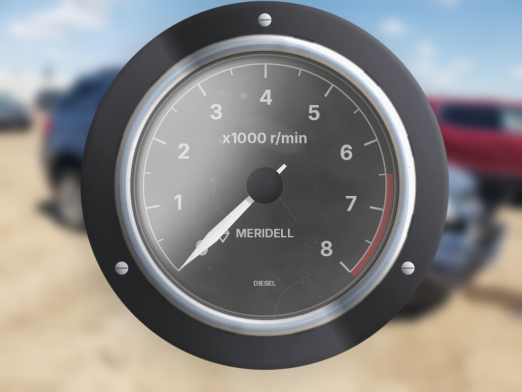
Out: 0 rpm
